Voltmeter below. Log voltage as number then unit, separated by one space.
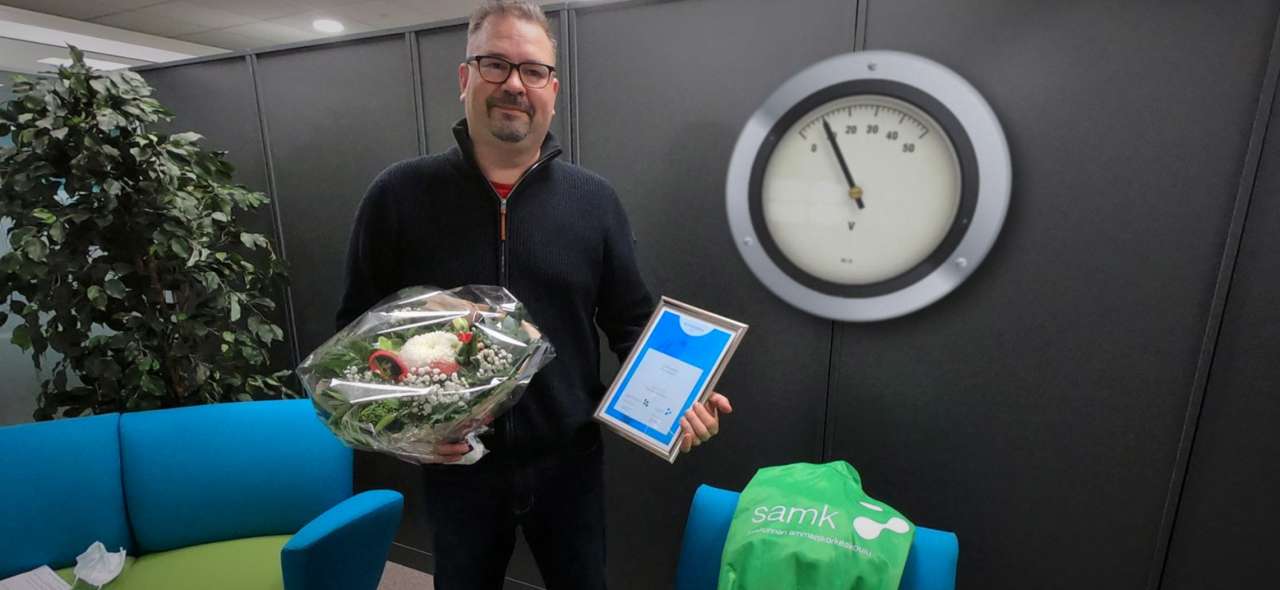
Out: 10 V
